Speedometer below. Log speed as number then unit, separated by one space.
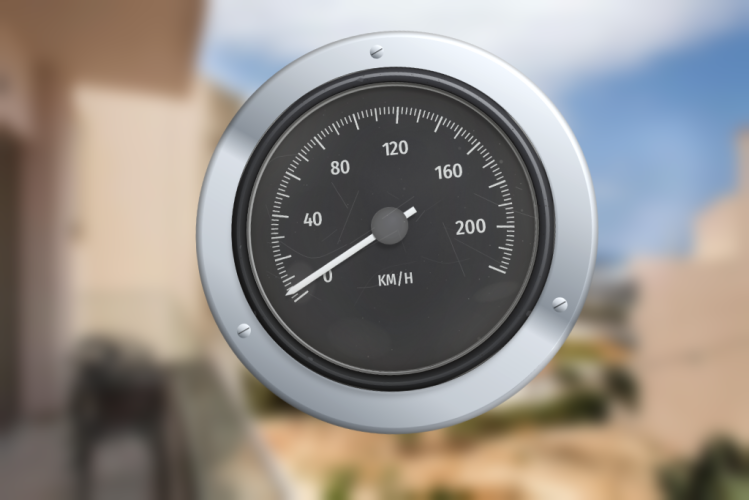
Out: 4 km/h
